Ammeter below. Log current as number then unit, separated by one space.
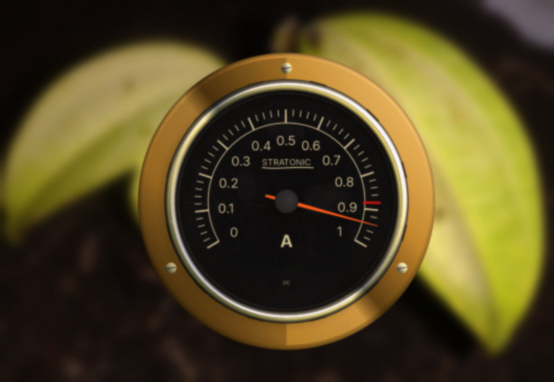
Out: 0.94 A
